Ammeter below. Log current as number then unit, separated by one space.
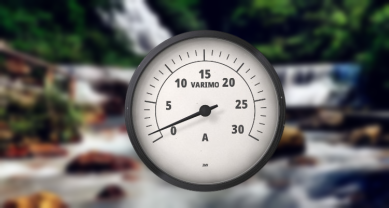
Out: 1 A
